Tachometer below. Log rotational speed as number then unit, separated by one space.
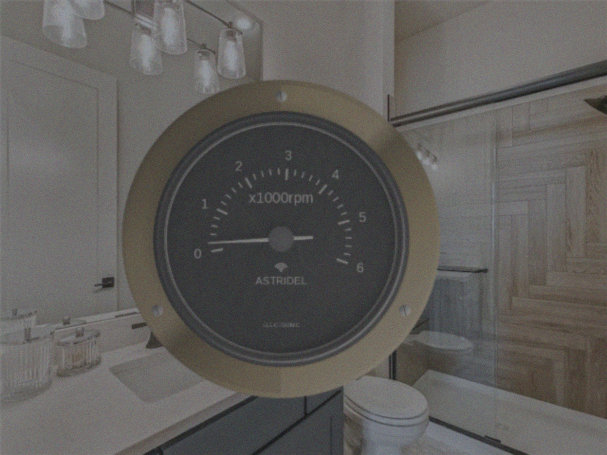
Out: 200 rpm
